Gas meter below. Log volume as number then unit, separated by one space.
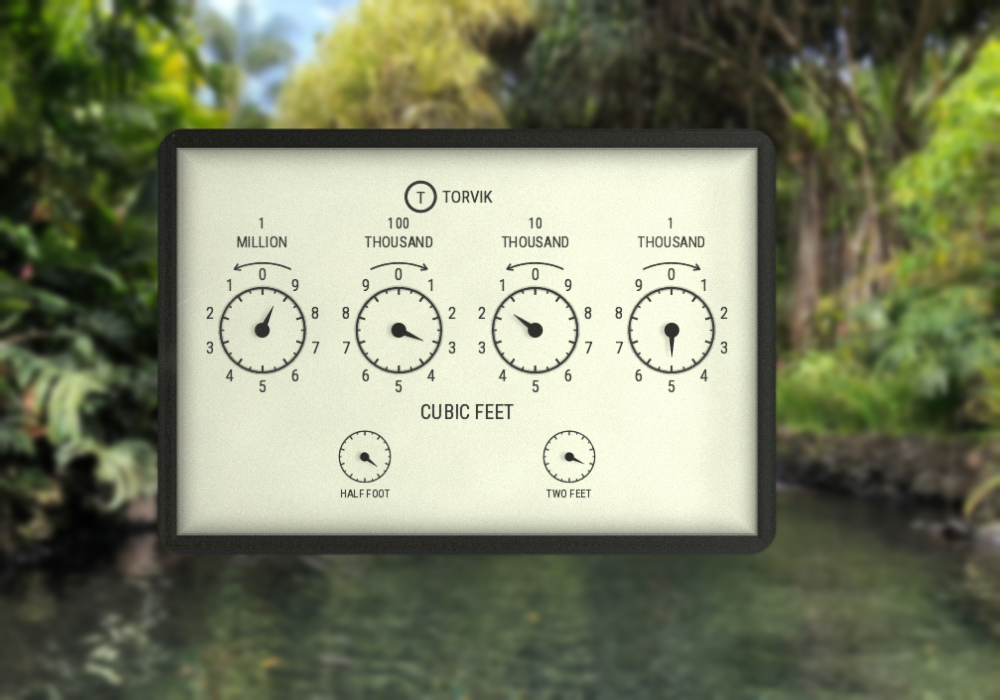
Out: 931500 ft³
